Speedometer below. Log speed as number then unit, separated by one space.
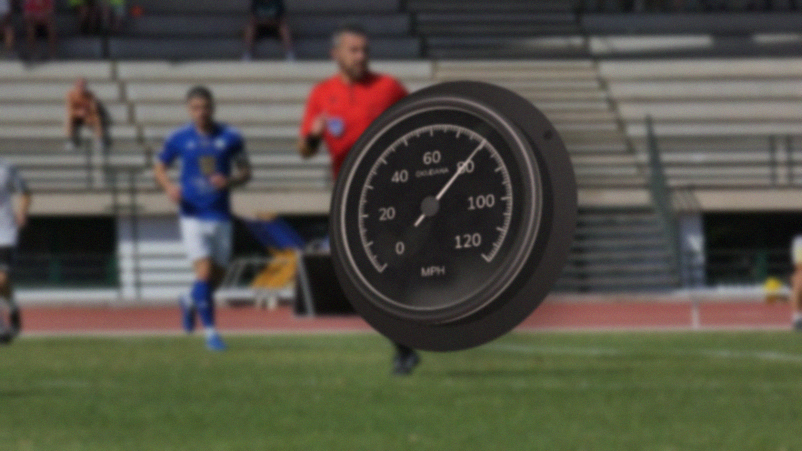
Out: 80 mph
